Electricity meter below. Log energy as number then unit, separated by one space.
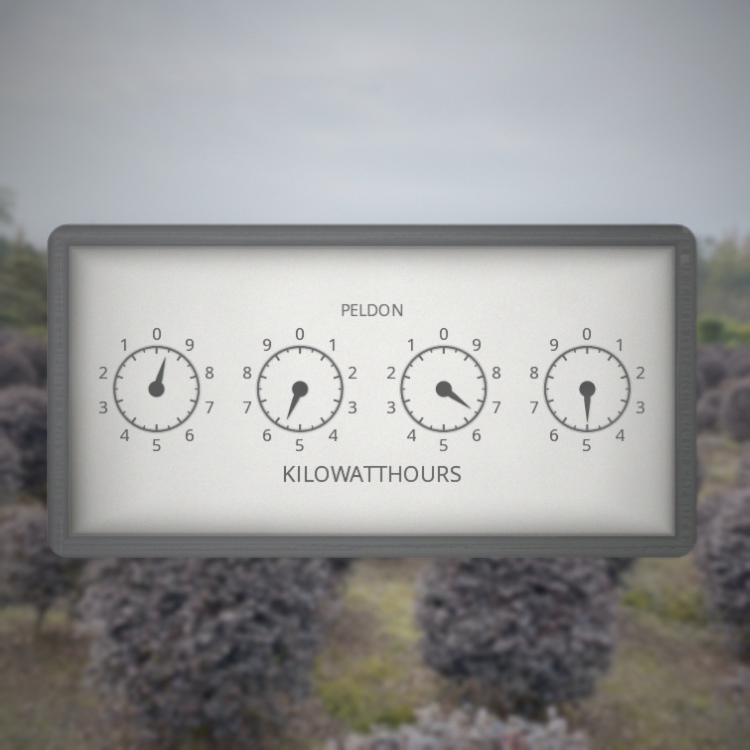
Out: 9565 kWh
